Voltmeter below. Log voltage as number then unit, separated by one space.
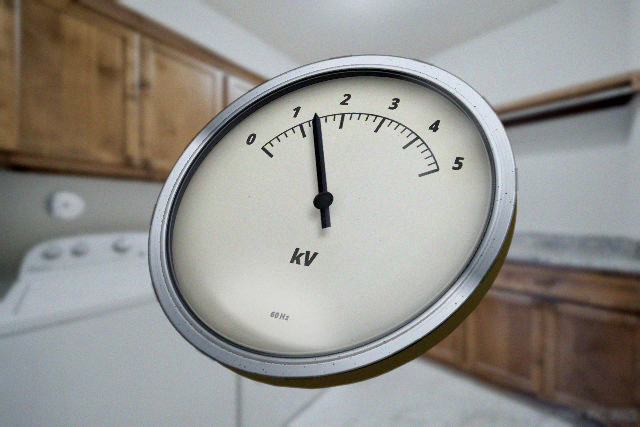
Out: 1.4 kV
